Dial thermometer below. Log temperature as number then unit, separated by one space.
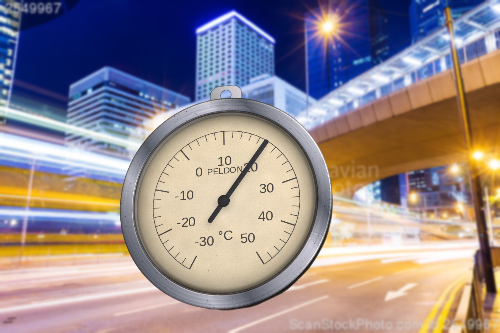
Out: 20 °C
